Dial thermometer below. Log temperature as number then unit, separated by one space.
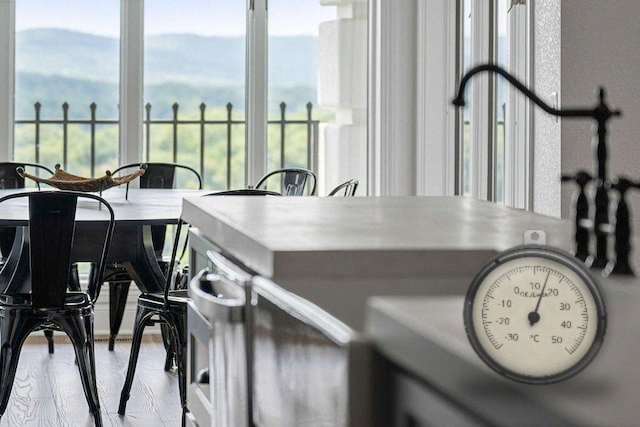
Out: 15 °C
